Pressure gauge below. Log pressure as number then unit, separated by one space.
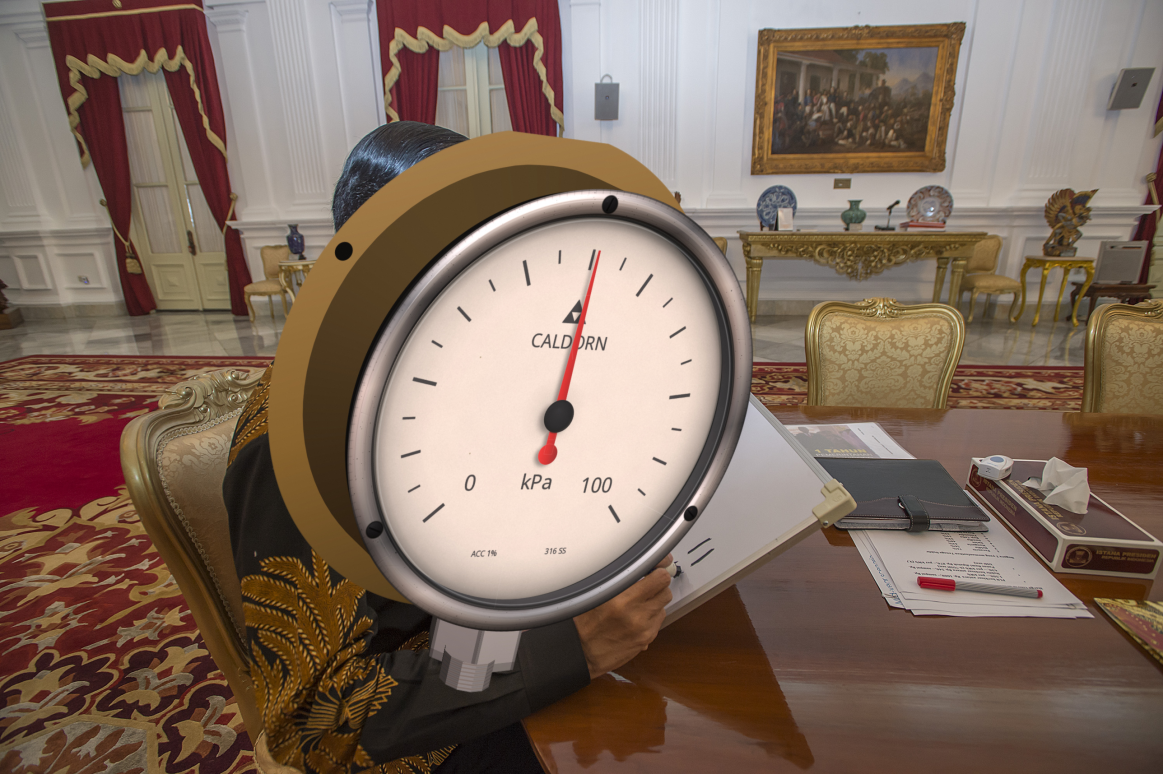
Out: 50 kPa
